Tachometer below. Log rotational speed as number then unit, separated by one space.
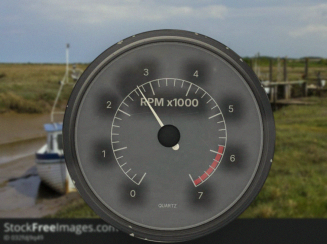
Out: 2700 rpm
